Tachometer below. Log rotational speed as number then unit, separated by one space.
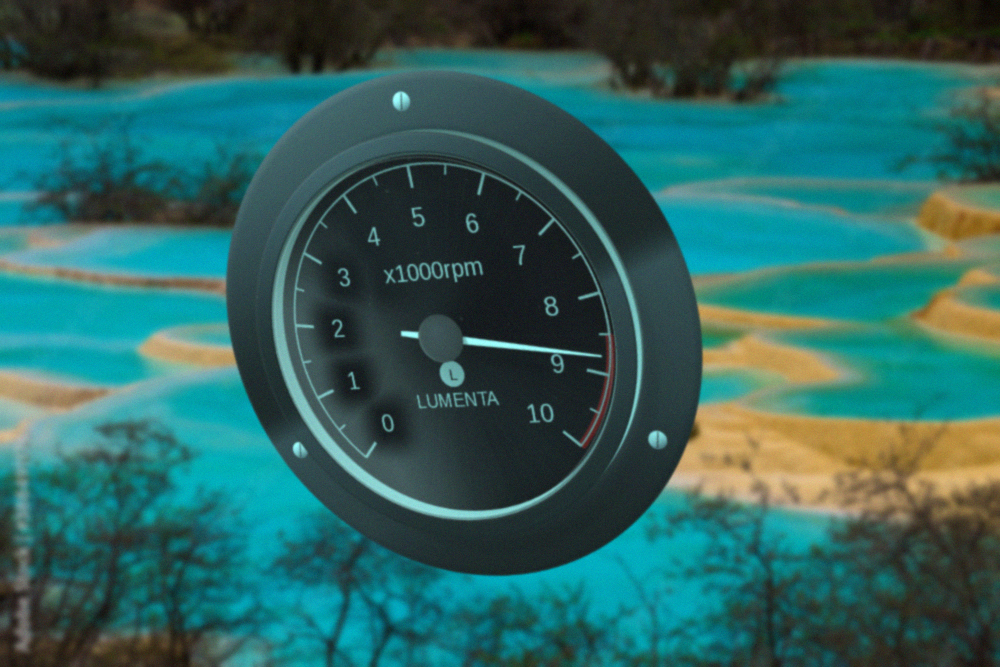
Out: 8750 rpm
